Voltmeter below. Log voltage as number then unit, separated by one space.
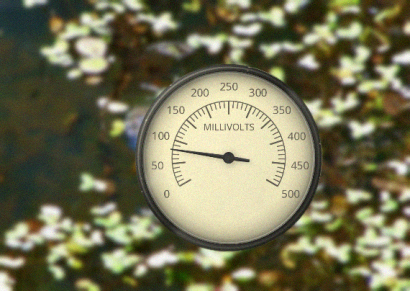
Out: 80 mV
